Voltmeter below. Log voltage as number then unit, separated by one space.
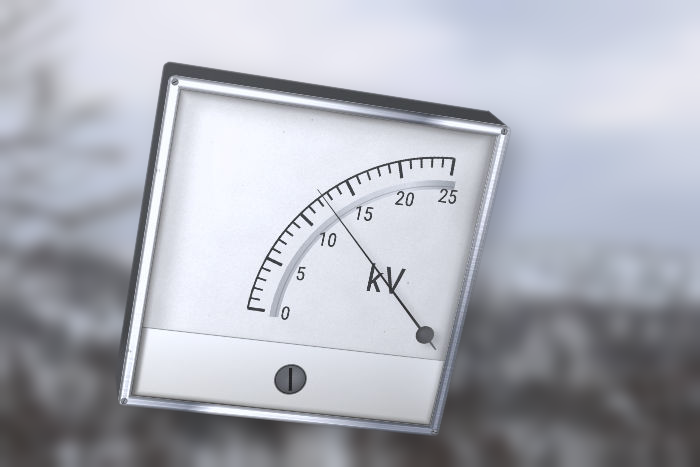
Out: 12.5 kV
